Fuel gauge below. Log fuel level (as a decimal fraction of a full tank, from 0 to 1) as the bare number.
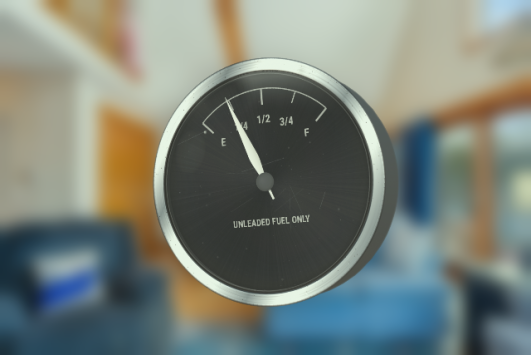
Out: 0.25
